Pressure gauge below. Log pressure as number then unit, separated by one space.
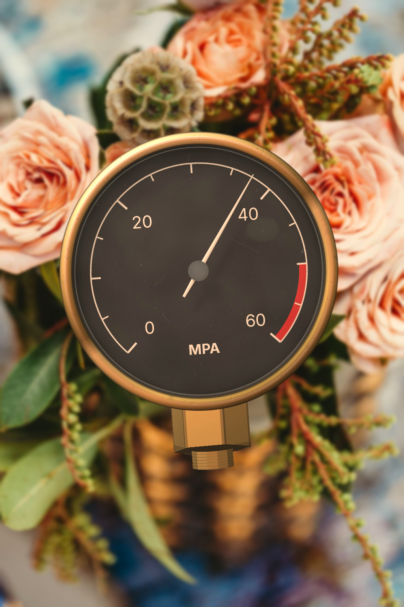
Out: 37.5 MPa
